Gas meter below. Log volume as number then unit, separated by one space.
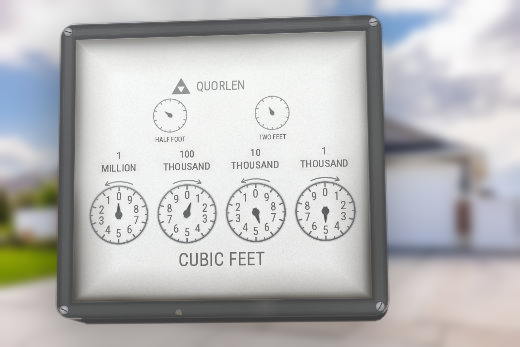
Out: 5500 ft³
